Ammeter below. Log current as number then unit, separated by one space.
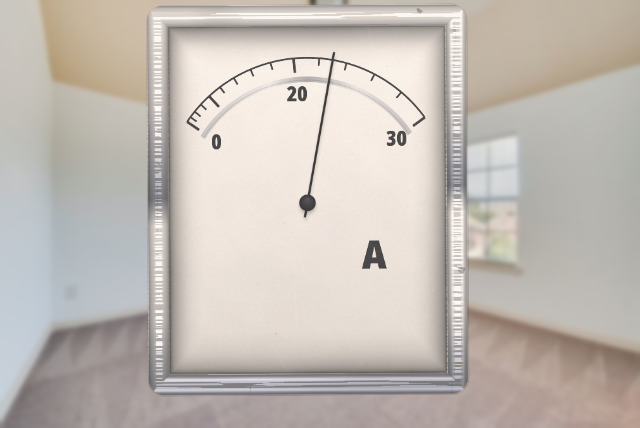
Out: 23 A
